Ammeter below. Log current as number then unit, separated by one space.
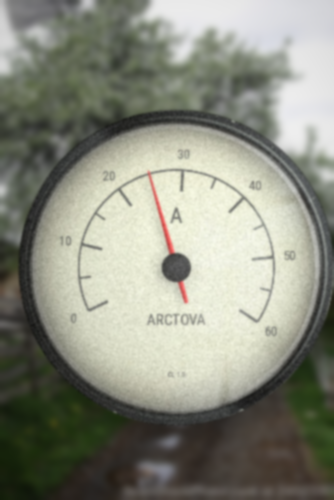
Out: 25 A
